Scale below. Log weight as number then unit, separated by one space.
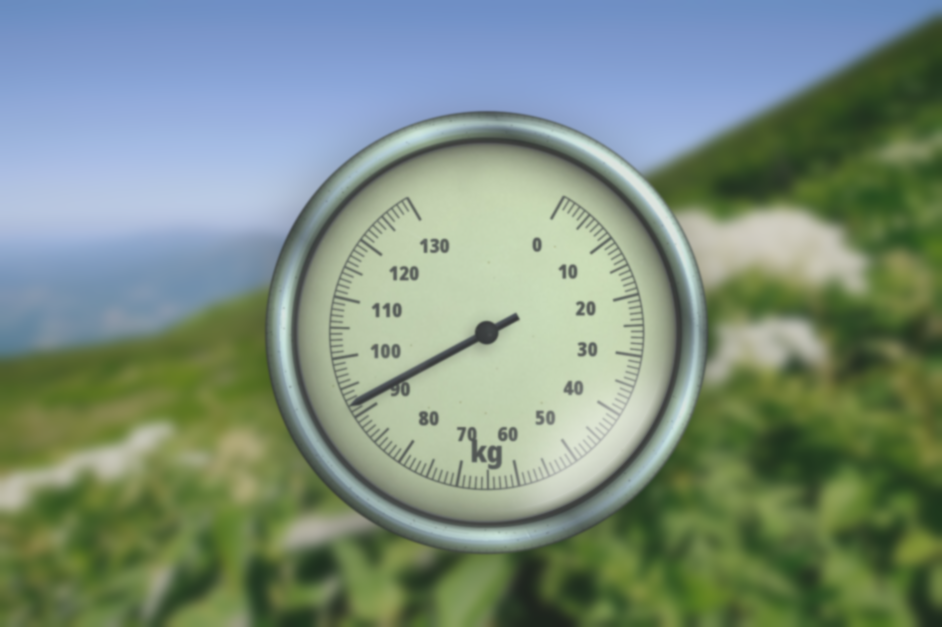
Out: 92 kg
